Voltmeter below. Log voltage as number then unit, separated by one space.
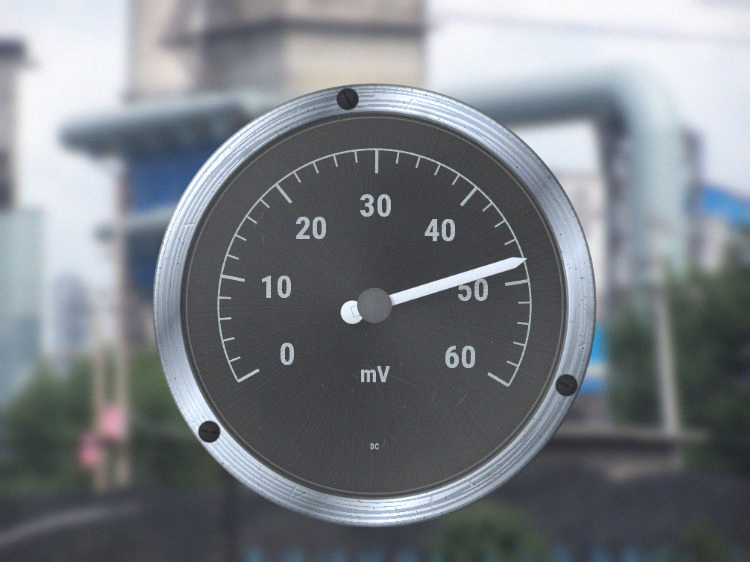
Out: 48 mV
